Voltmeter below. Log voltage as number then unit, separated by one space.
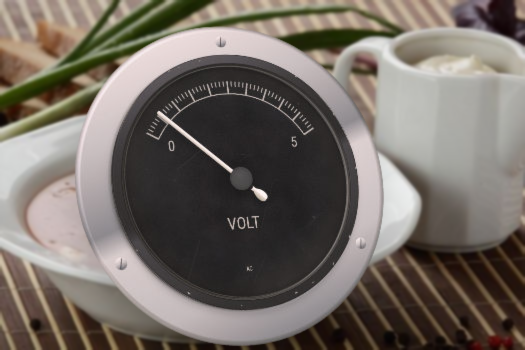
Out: 0.5 V
